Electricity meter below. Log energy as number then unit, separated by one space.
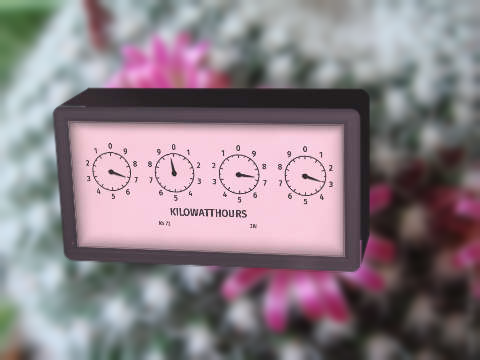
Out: 6973 kWh
